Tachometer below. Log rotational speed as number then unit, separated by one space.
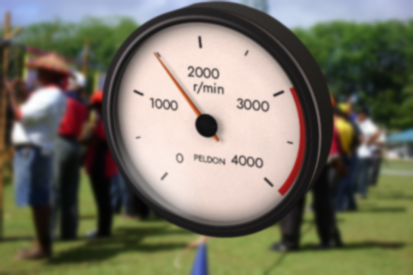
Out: 1500 rpm
